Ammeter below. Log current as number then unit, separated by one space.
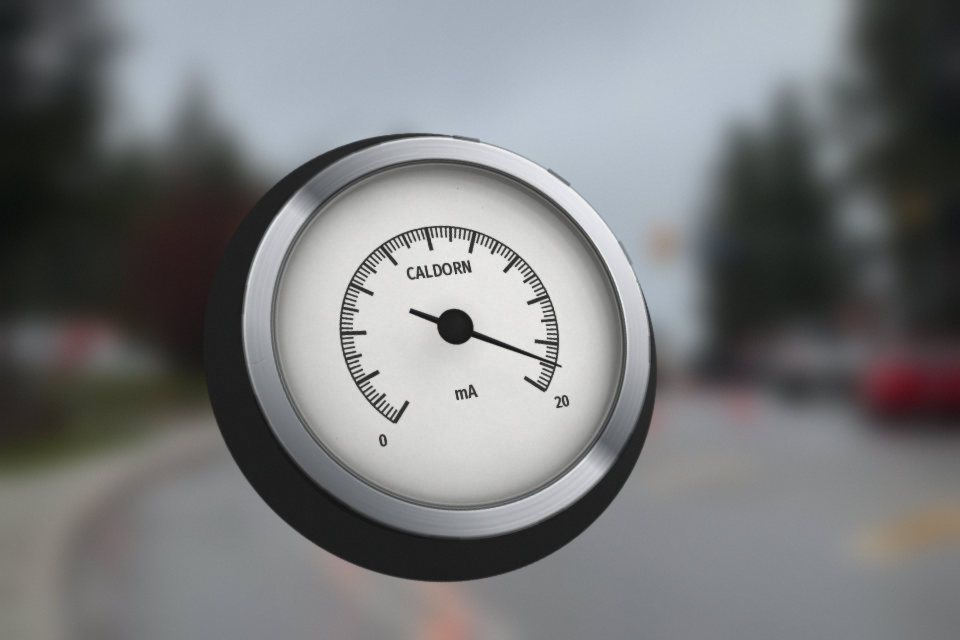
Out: 19 mA
